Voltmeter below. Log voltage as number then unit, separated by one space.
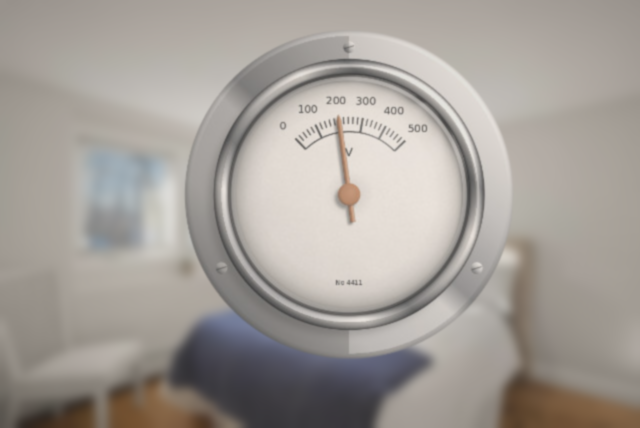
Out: 200 V
